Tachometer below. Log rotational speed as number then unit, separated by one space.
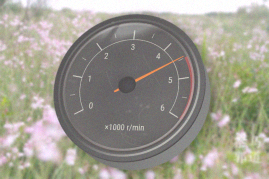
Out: 4500 rpm
